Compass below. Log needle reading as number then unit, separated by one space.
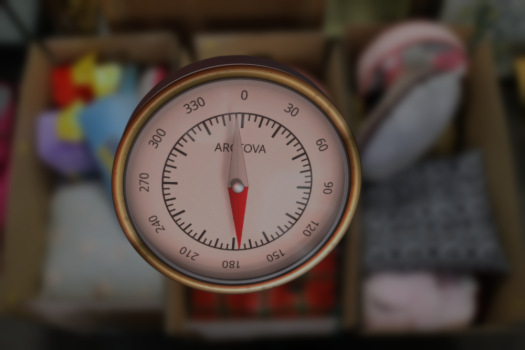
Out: 175 °
